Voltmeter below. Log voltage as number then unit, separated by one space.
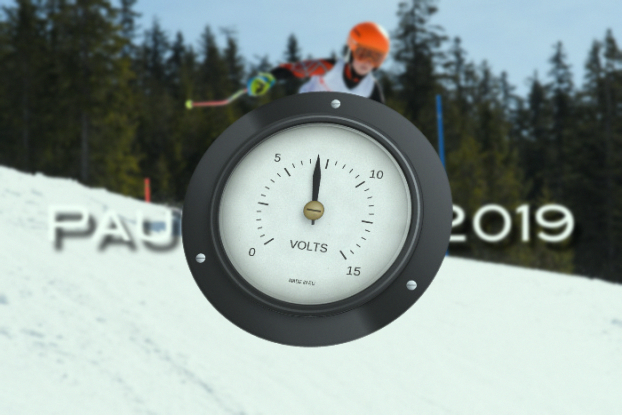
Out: 7 V
